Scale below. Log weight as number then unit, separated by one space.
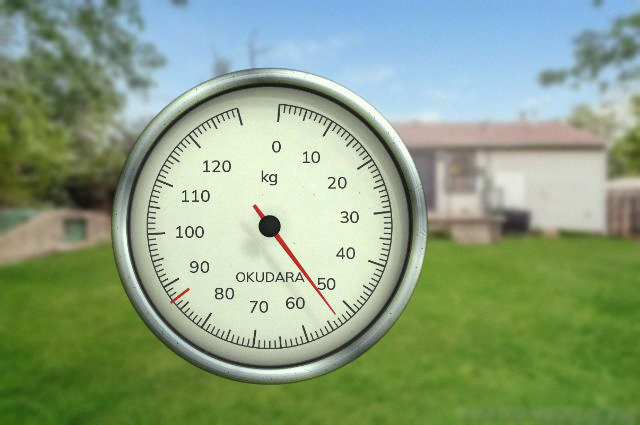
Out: 53 kg
